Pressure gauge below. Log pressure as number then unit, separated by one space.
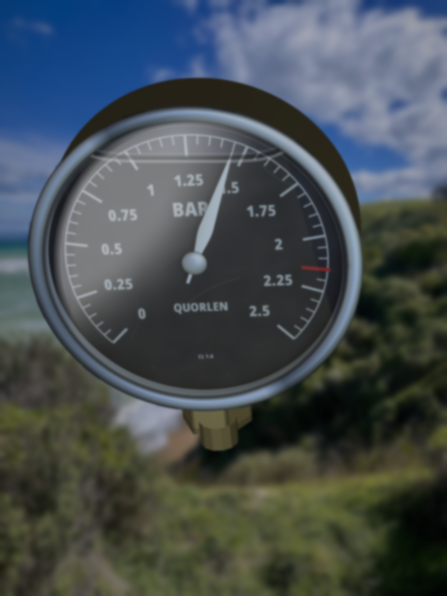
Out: 1.45 bar
